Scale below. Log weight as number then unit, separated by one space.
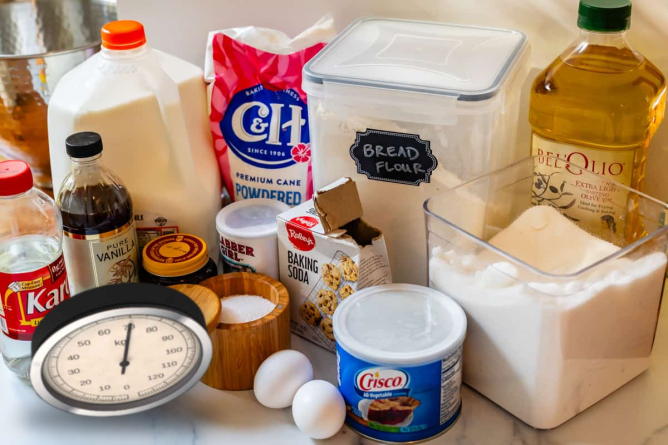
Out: 70 kg
